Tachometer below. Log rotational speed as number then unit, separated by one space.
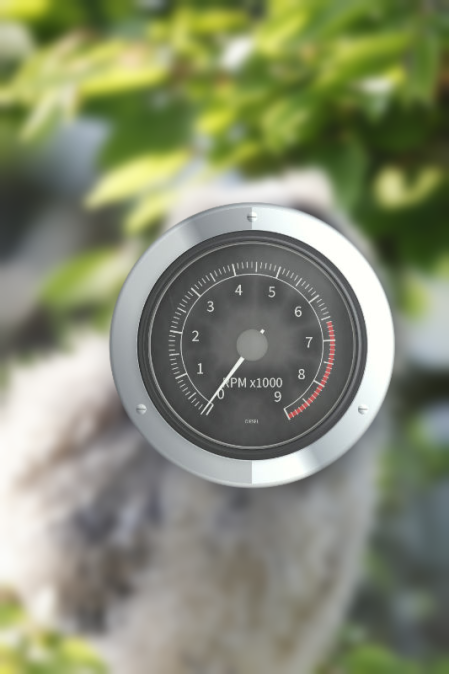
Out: 100 rpm
